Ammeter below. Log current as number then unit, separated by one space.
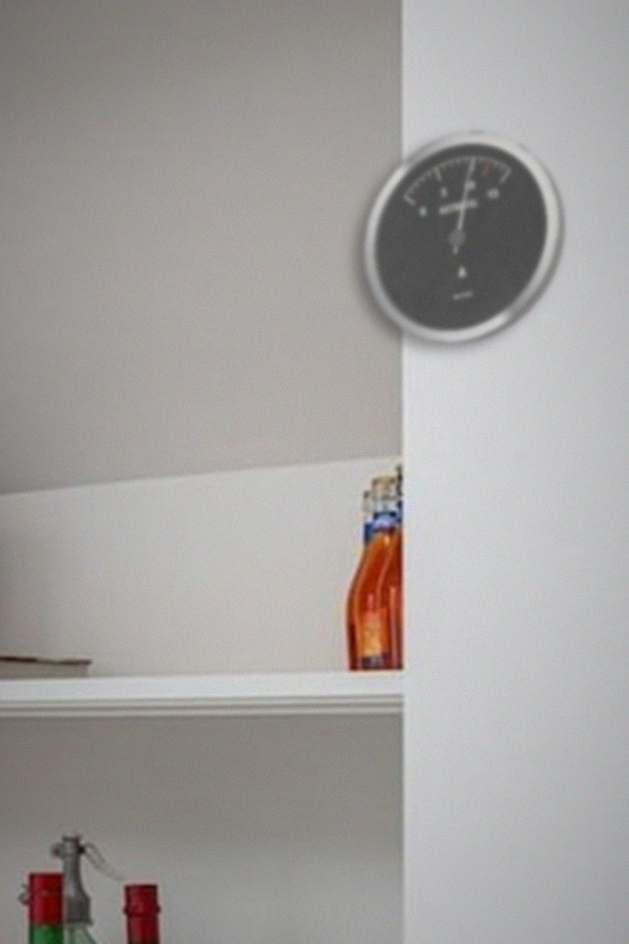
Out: 10 A
